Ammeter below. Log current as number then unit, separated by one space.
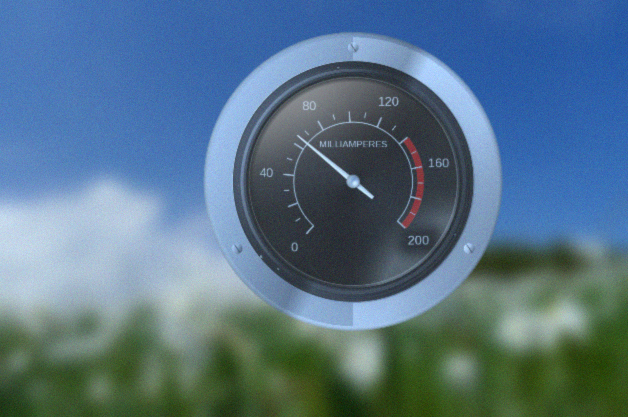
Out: 65 mA
